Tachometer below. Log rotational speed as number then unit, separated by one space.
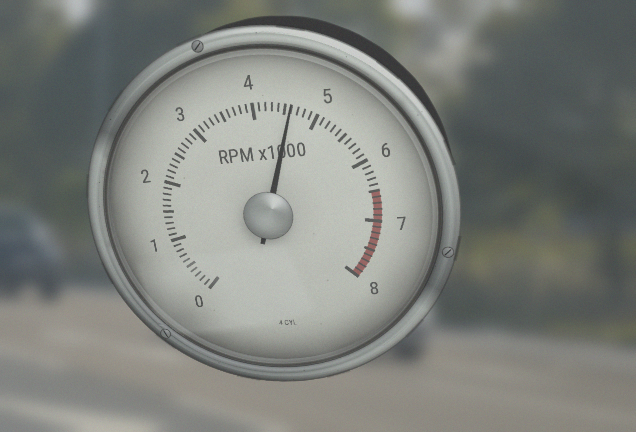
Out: 4600 rpm
